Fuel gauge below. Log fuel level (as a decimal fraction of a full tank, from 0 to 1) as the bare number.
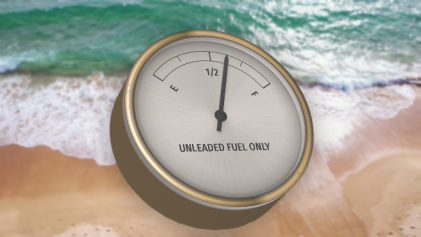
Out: 0.625
